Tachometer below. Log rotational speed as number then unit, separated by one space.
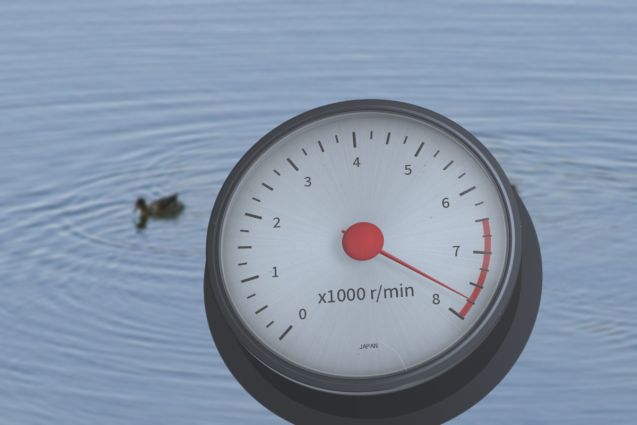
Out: 7750 rpm
